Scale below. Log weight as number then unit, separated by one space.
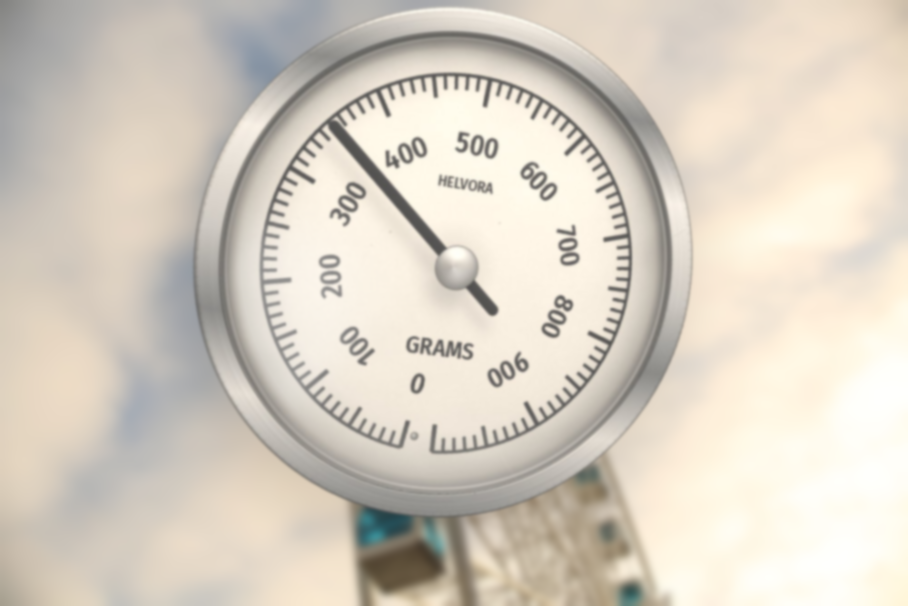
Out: 350 g
